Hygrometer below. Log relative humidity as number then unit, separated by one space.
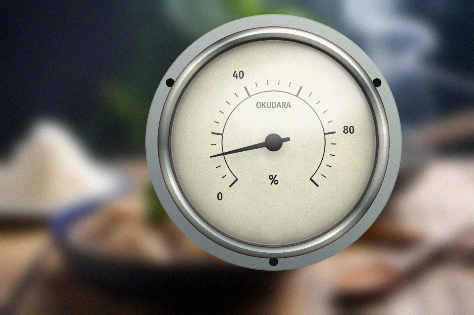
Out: 12 %
